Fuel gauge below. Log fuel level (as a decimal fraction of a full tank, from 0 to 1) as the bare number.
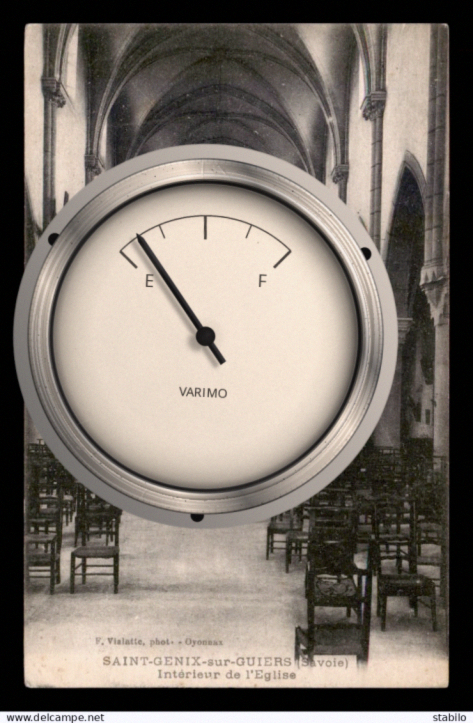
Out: 0.125
